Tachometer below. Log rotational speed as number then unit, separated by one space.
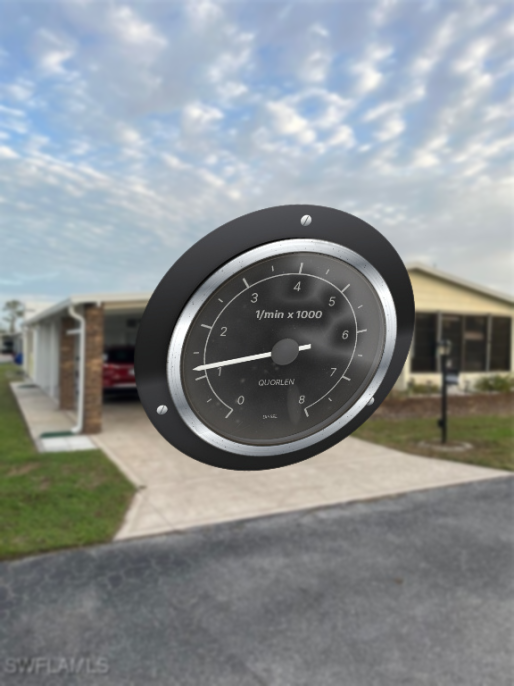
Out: 1250 rpm
